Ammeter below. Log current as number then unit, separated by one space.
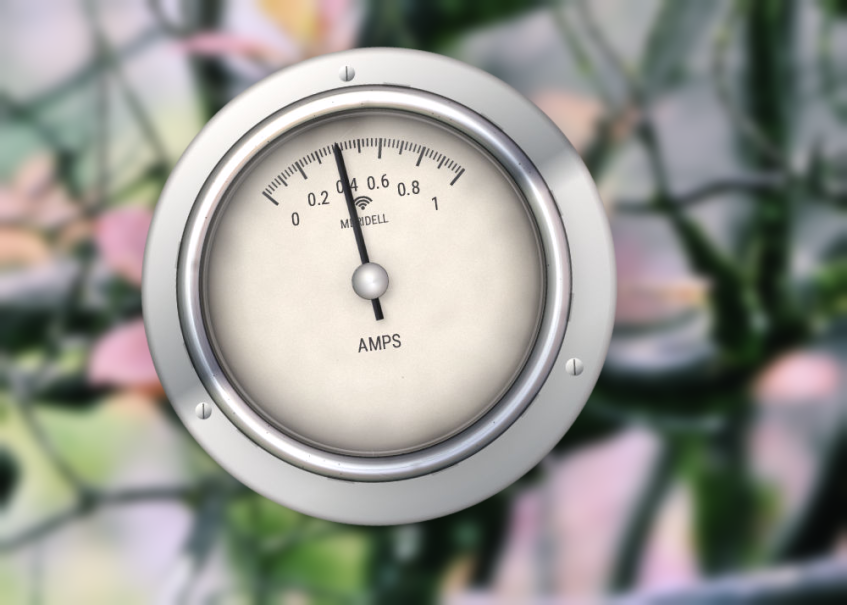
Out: 0.4 A
